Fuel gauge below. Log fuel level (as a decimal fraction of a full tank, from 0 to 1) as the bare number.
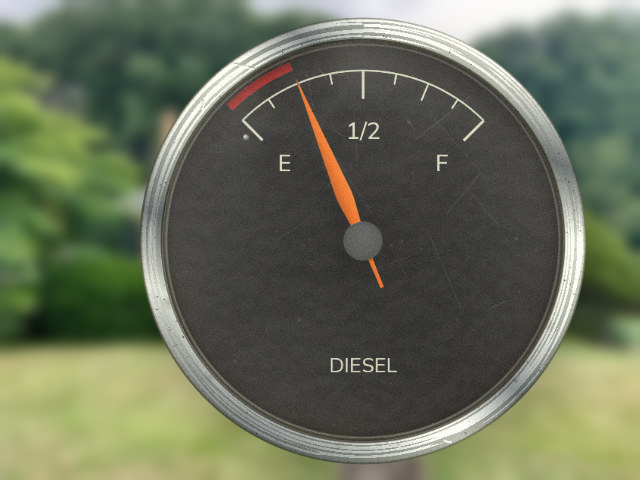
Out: 0.25
